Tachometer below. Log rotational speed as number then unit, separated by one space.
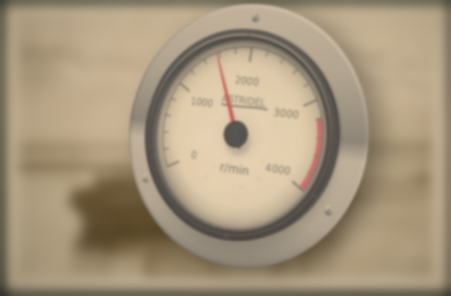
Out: 1600 rpm
